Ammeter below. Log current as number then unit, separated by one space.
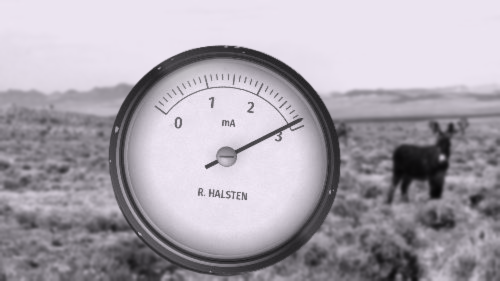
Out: 2.9 mA
